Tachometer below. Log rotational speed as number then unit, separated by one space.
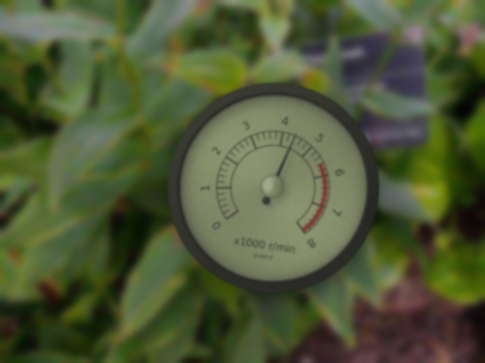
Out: 4400 rpm
